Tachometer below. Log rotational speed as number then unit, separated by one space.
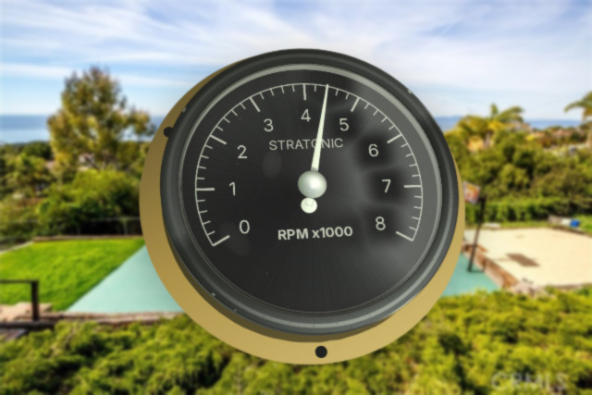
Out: 4400 rpm
